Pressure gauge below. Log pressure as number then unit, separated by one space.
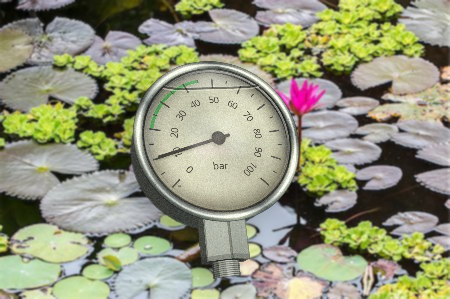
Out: 10 bar
